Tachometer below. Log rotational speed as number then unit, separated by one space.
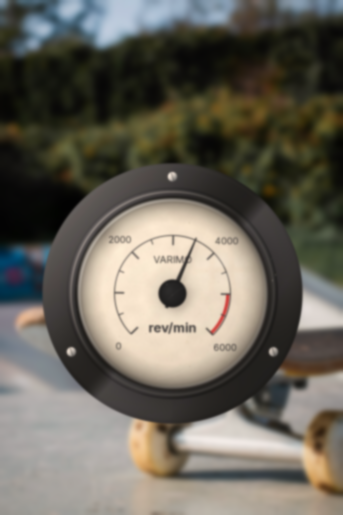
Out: 3500 rpm
